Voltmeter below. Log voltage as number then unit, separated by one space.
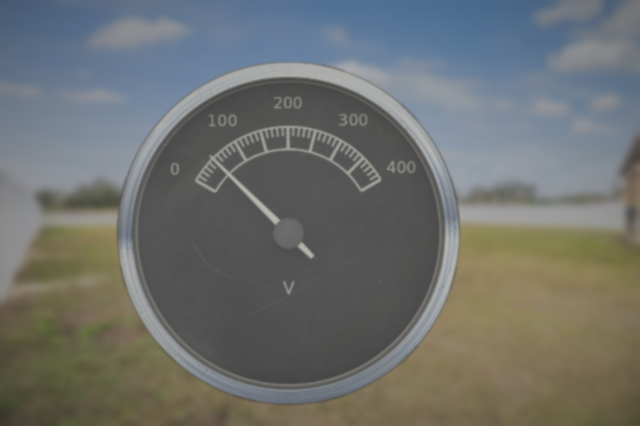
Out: 50 V
